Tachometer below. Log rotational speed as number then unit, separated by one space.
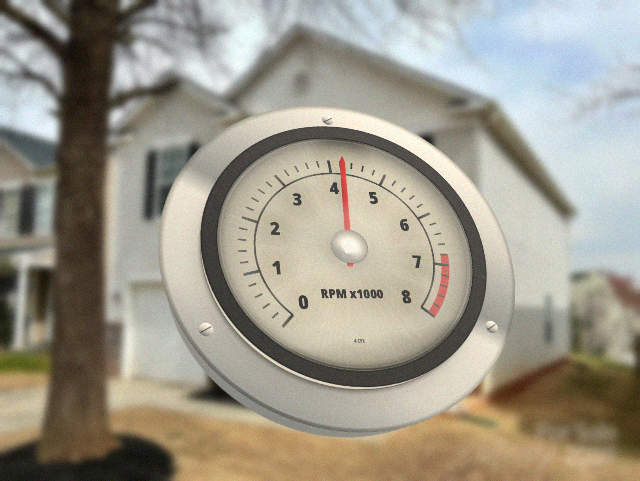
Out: 4200 rpm
